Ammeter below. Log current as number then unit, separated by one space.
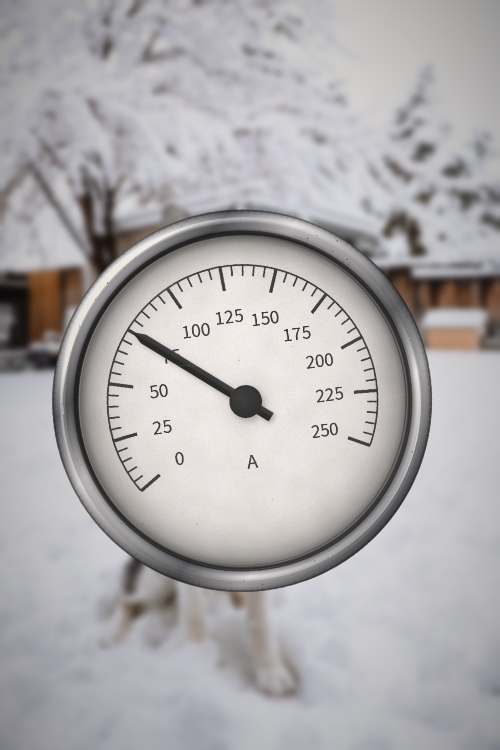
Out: 75 A
